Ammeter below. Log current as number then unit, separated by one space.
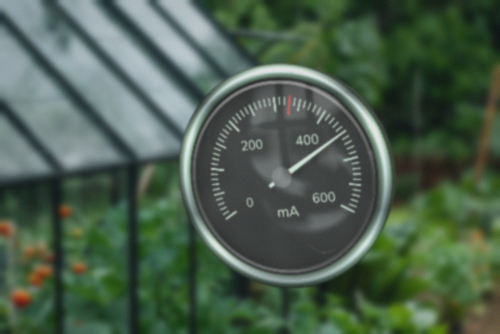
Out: 450 mA
